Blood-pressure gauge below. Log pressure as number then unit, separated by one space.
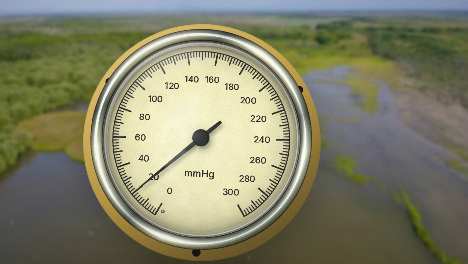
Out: 20 mmHg
